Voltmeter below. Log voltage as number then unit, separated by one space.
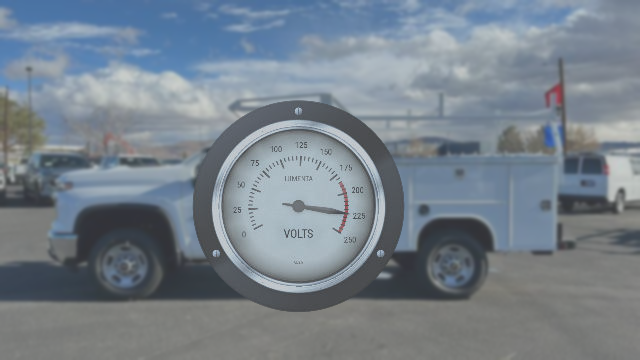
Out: 225 V
